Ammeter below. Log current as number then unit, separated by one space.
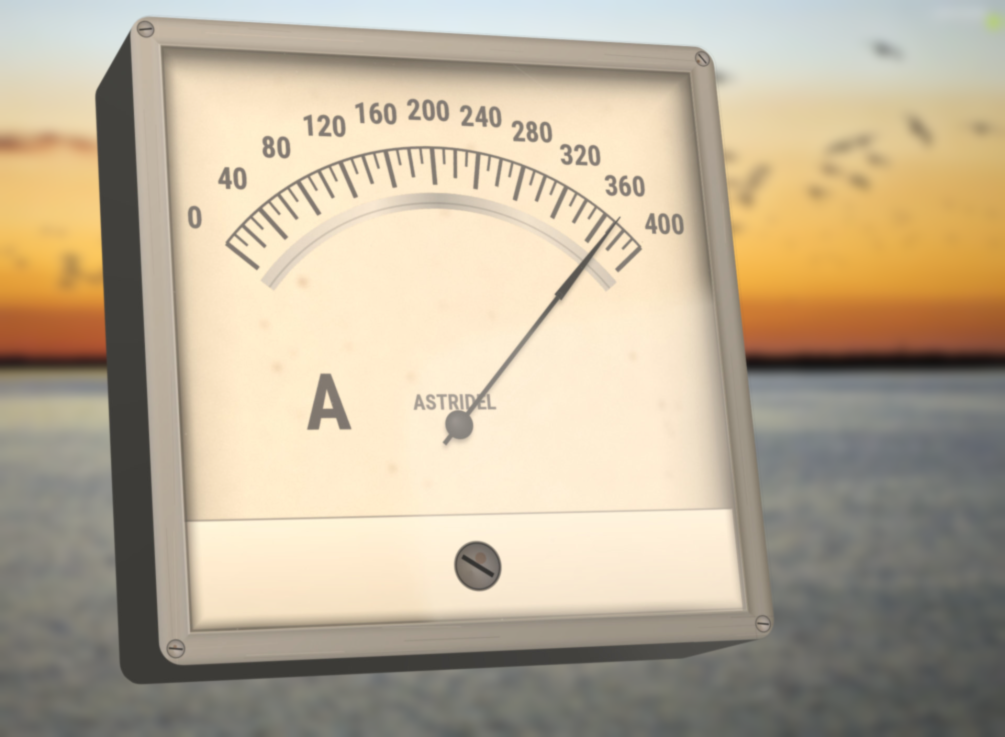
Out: 370 A
